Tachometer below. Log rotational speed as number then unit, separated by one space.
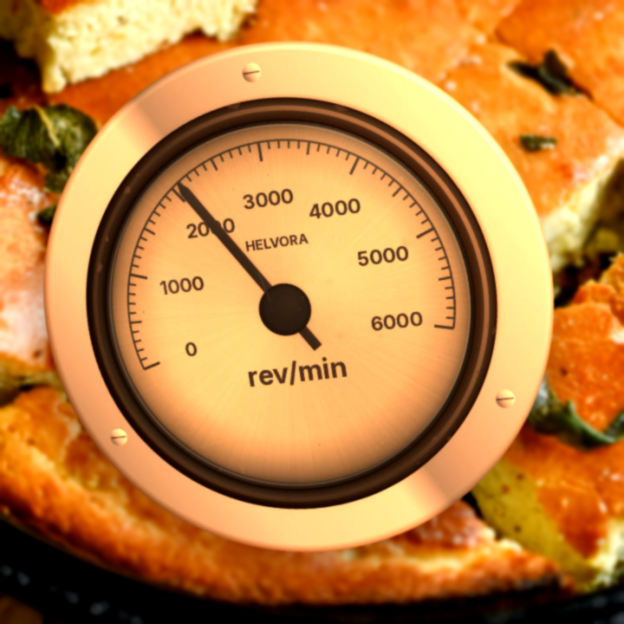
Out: 2100 rpm
